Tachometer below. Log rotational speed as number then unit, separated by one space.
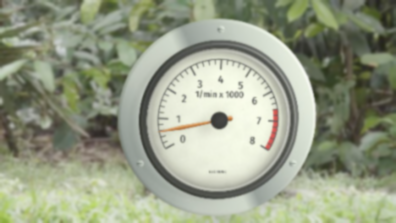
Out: 600 rpm
